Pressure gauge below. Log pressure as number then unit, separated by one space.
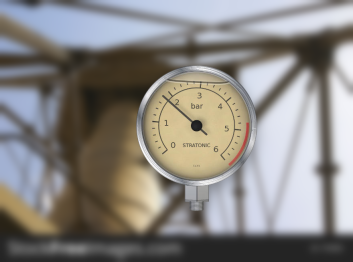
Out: 1.8 bar
